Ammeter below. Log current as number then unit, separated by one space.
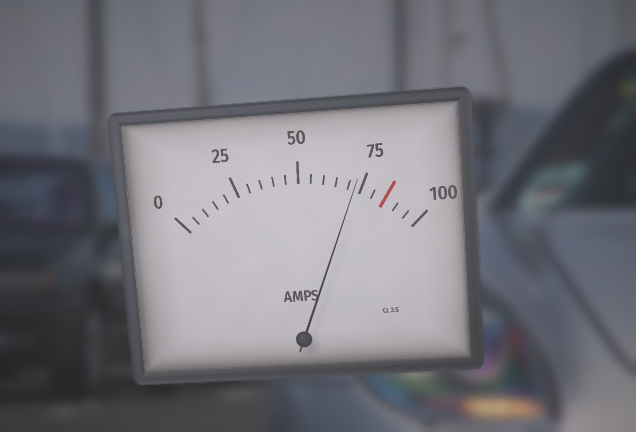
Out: 72.5 A
